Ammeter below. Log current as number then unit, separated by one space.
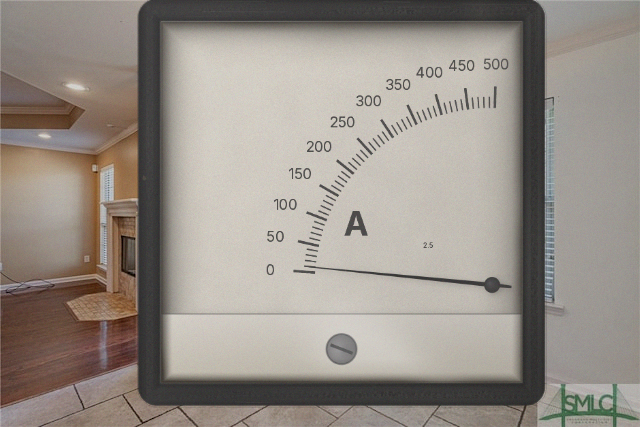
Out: 10 A
